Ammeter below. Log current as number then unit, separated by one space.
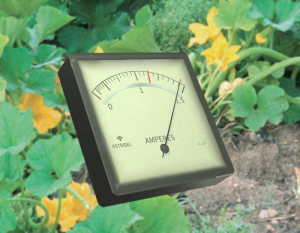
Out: 1.45 A
